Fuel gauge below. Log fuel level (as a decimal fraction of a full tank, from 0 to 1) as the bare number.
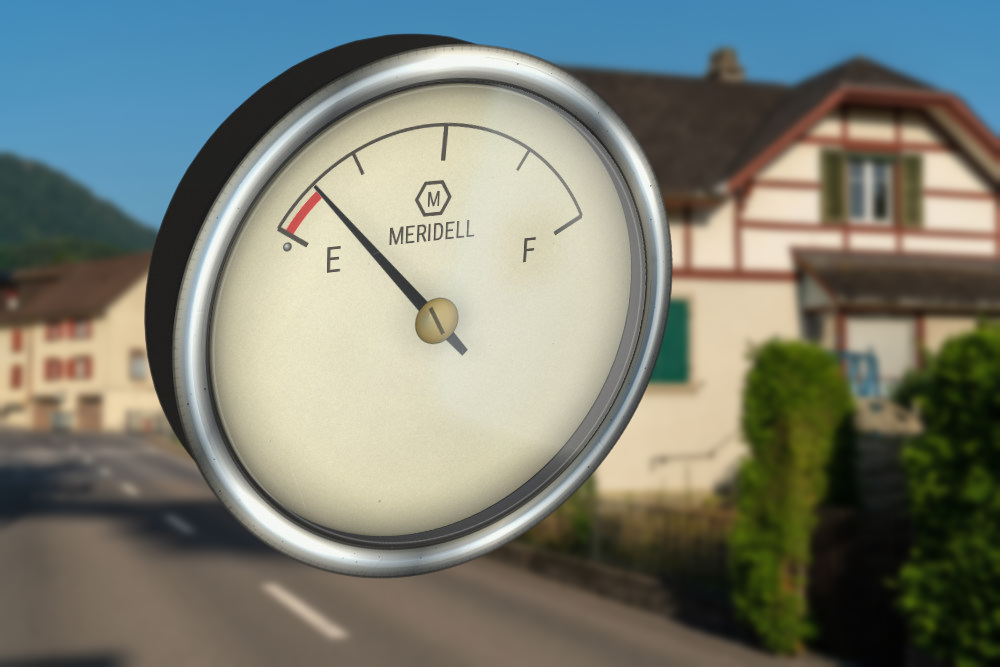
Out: 0.125
